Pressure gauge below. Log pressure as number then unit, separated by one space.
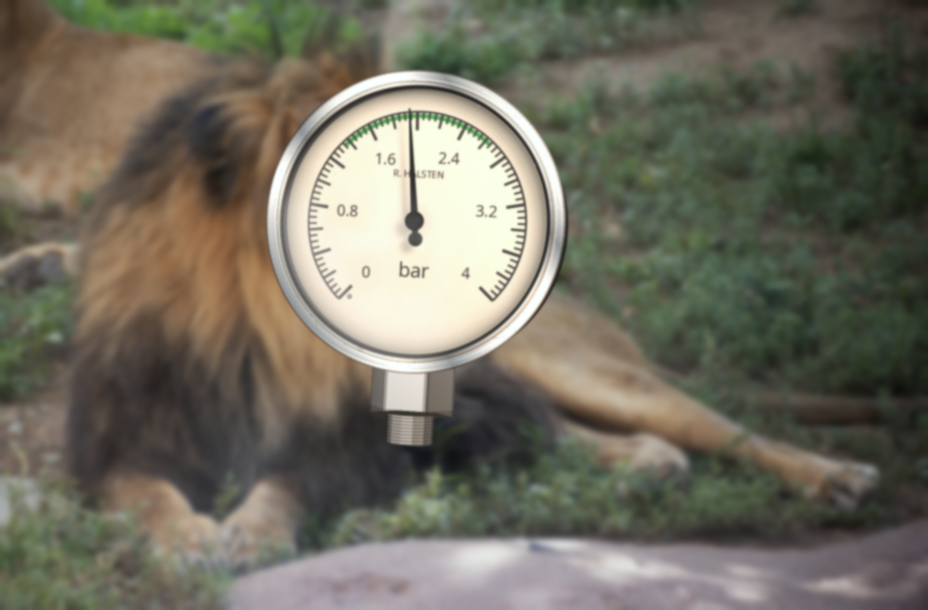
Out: 1.95 bar
